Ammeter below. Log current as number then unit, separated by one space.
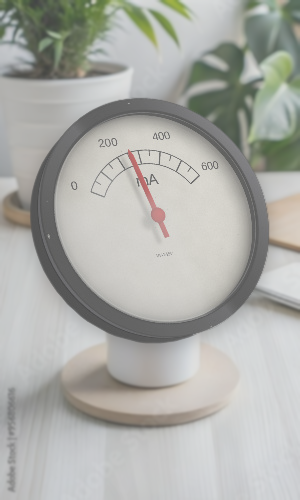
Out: 250 mA
